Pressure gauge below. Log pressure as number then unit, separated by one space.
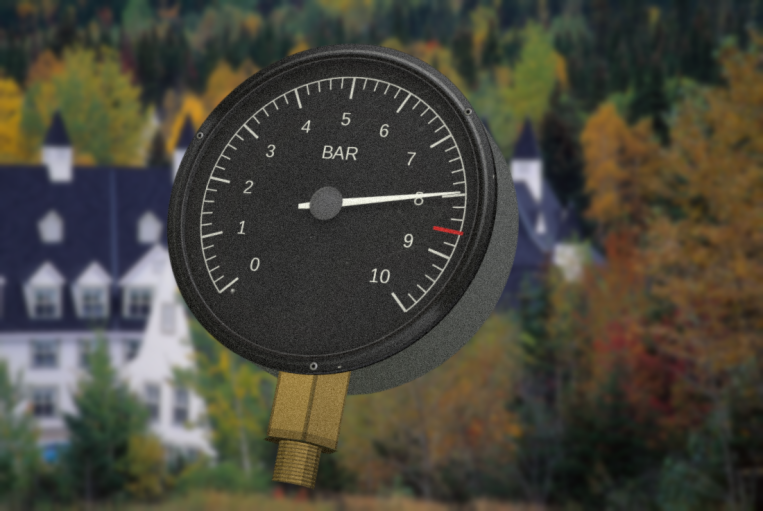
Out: 8 bar
